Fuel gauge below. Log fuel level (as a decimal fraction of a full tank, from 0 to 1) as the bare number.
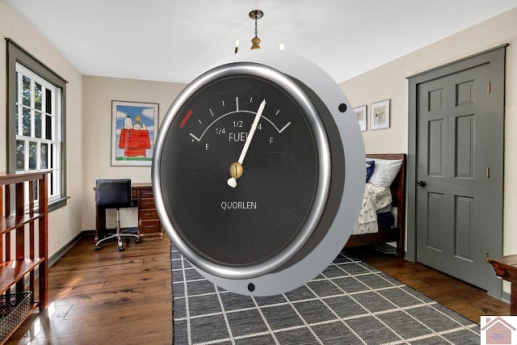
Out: 0.75
